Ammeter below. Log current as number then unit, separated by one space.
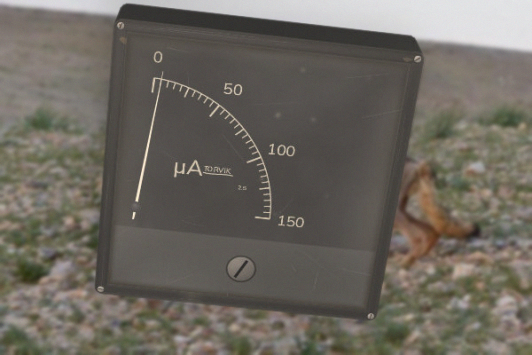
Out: 5 µA
